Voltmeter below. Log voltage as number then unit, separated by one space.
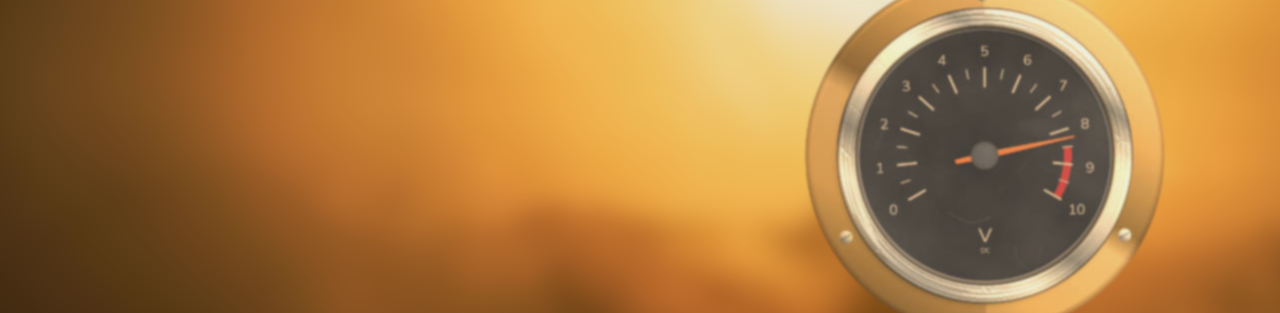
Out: 8.25 V
